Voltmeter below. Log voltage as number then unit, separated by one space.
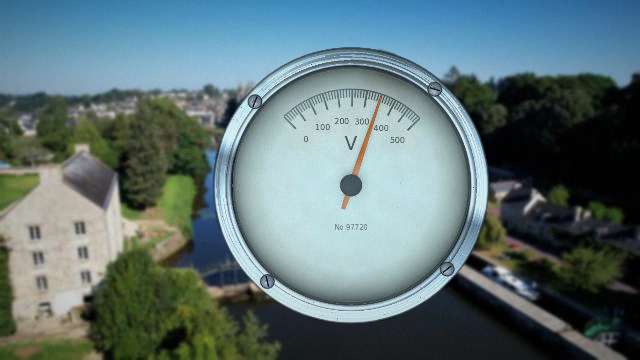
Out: 350 V
